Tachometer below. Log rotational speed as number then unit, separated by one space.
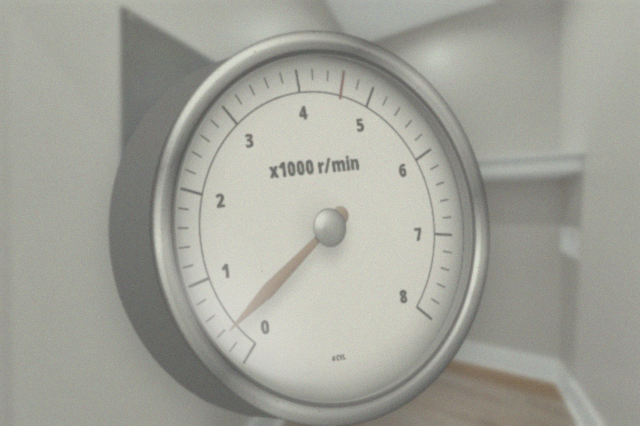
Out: 400 rpm
